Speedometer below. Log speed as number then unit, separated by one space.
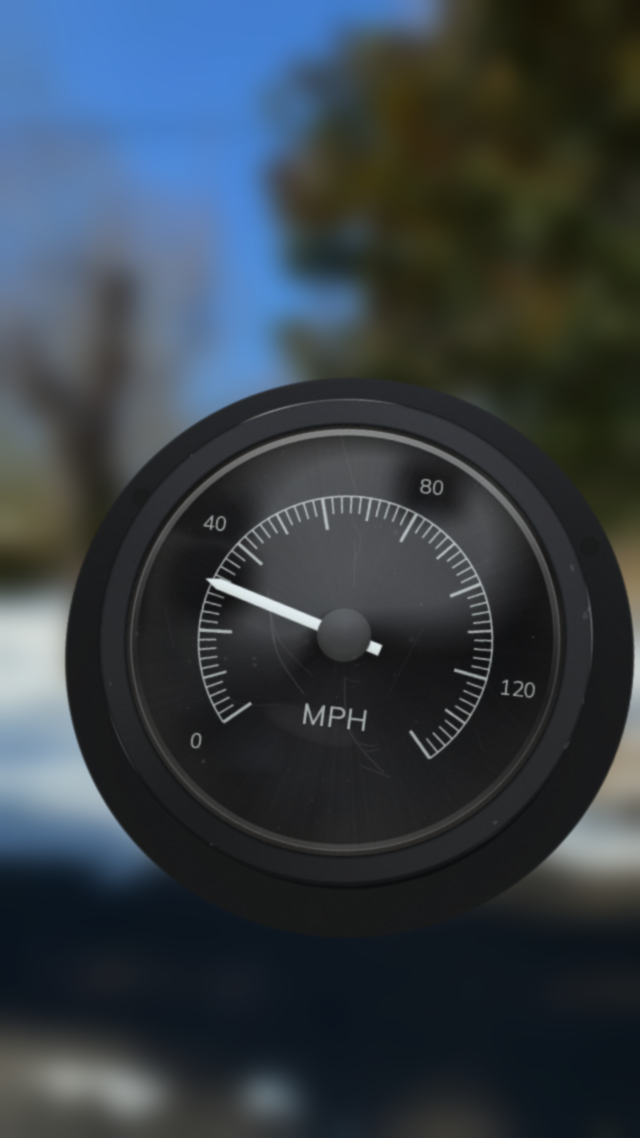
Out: 30 mph
